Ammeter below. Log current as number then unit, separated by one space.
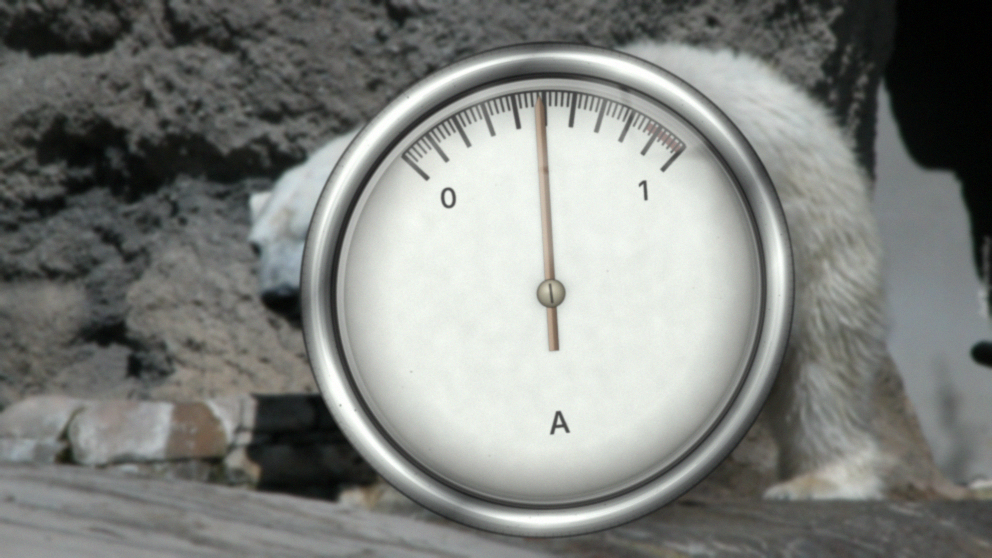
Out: 0.48 A
